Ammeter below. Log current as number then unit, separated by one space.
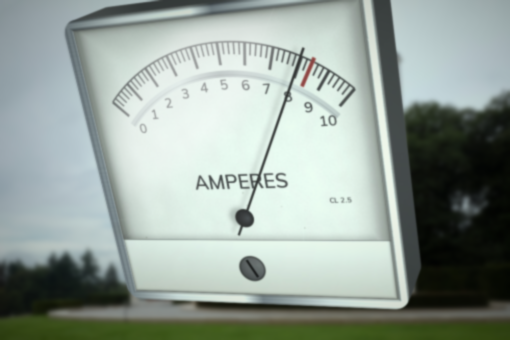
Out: 8 A
